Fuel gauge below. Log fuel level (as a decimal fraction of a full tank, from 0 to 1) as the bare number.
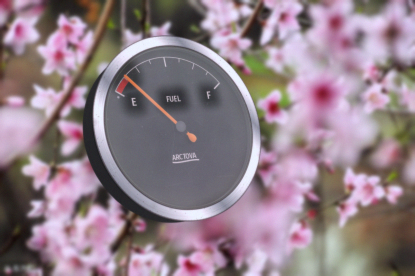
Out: 0.125
